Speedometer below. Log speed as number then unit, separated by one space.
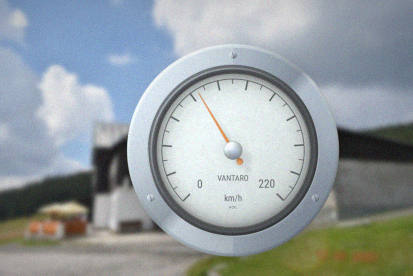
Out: 85 km/h
